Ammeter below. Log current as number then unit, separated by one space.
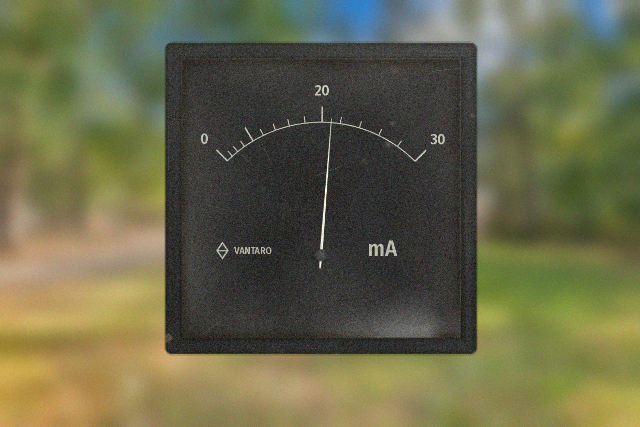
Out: 21 mA
